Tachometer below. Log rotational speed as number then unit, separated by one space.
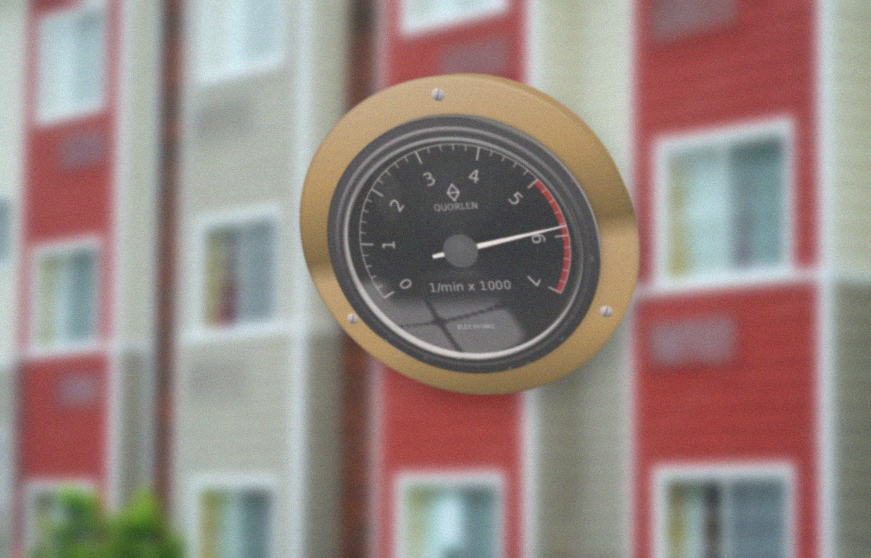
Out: 5800 rpm
